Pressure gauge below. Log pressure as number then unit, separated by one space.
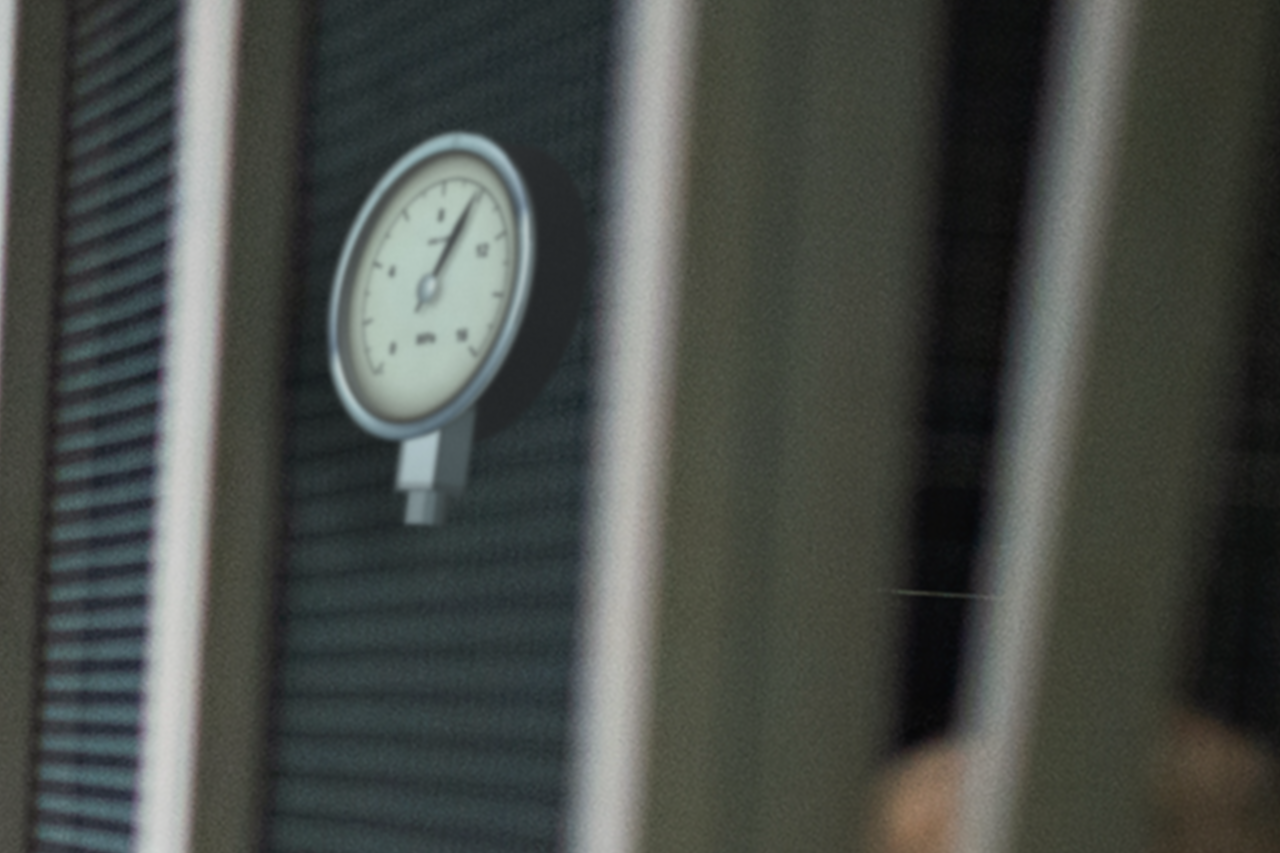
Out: 10 MPa
